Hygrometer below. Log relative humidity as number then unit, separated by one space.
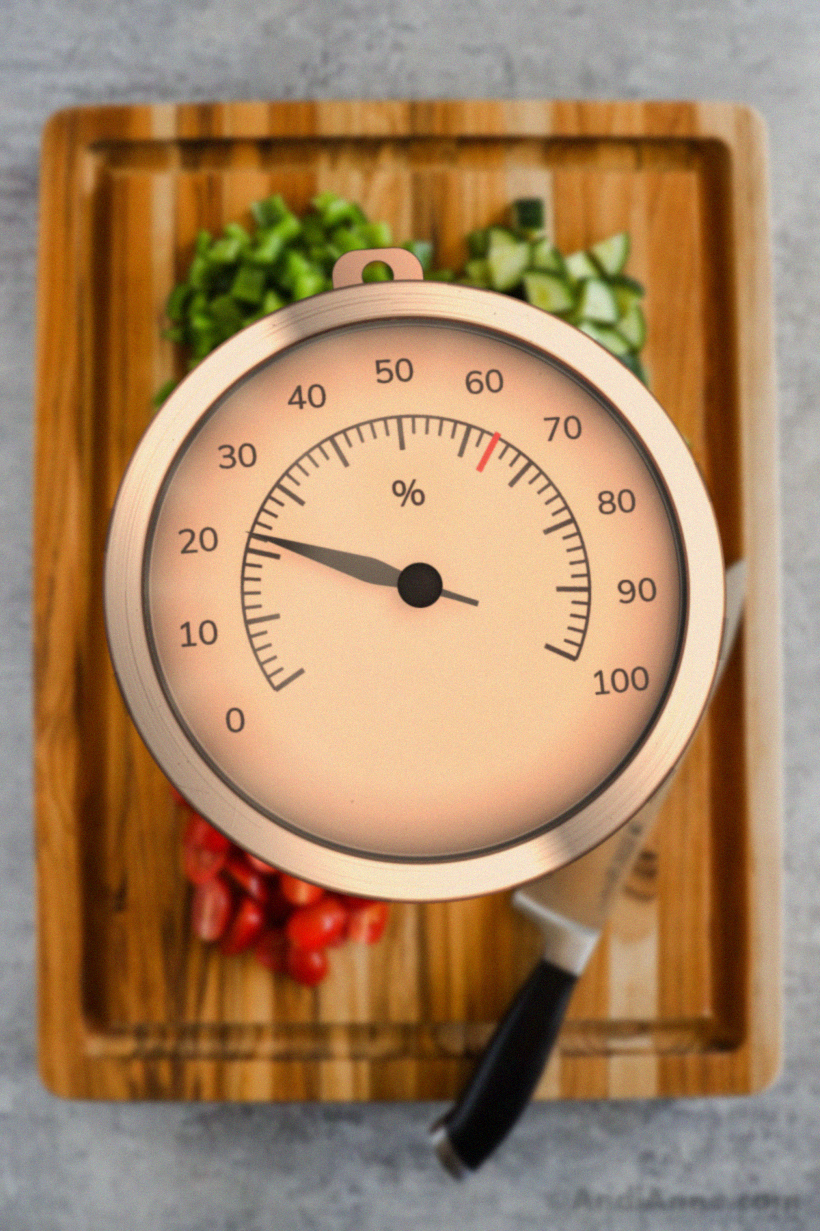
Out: 22 %
